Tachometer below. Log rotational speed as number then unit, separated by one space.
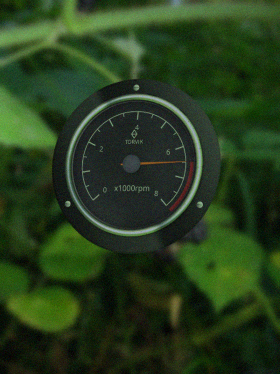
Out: 6500 rpm
